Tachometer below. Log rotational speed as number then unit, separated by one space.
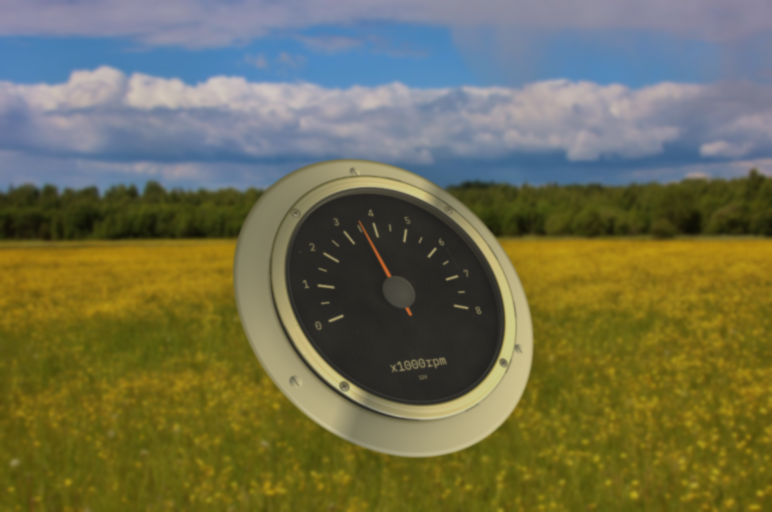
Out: 3500 rpm
